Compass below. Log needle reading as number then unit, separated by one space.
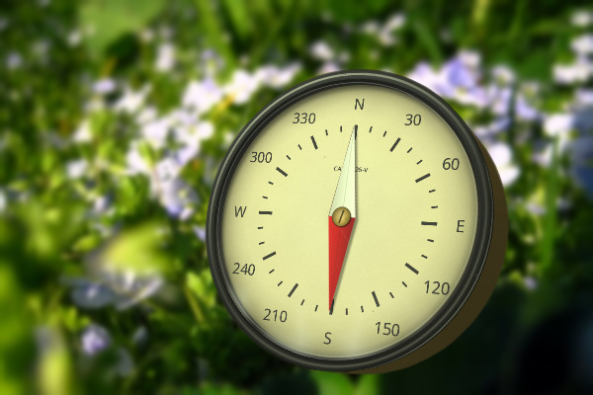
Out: 180 °
